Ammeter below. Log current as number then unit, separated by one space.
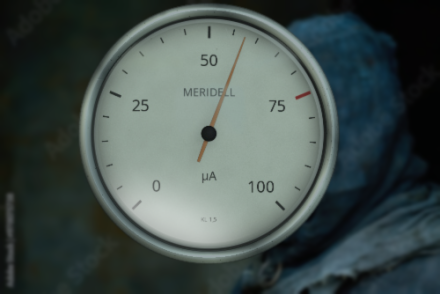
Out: 57.5 µA
